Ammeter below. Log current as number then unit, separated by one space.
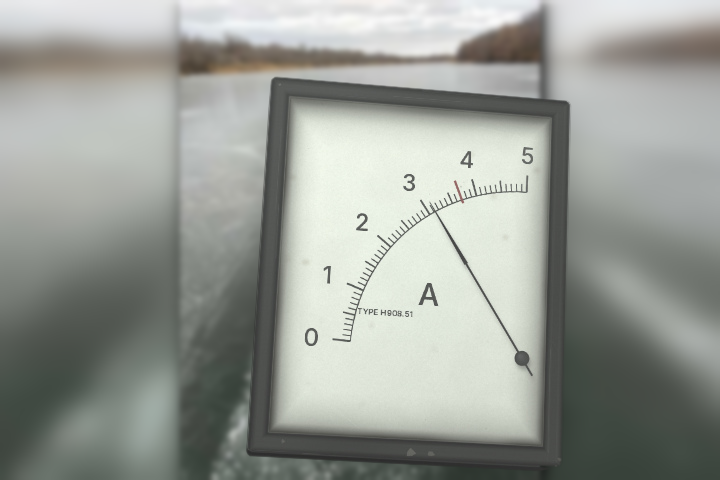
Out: 3.1 A
